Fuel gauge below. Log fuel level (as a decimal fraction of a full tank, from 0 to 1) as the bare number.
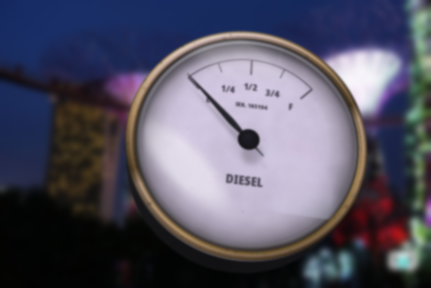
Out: 0
